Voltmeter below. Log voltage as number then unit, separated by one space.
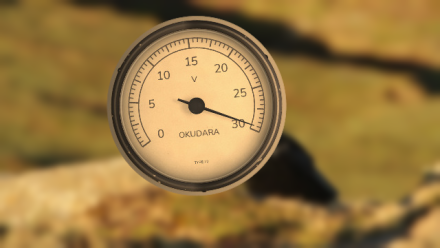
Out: 29.5 V
